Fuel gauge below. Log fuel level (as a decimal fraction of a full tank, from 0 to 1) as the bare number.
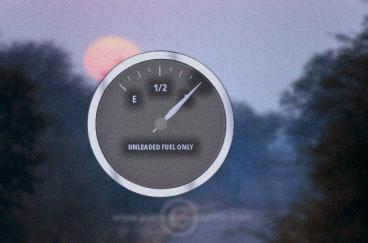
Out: 1
